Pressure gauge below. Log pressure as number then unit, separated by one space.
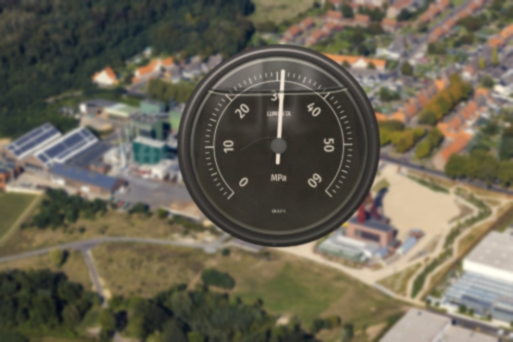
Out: 31 MPa
